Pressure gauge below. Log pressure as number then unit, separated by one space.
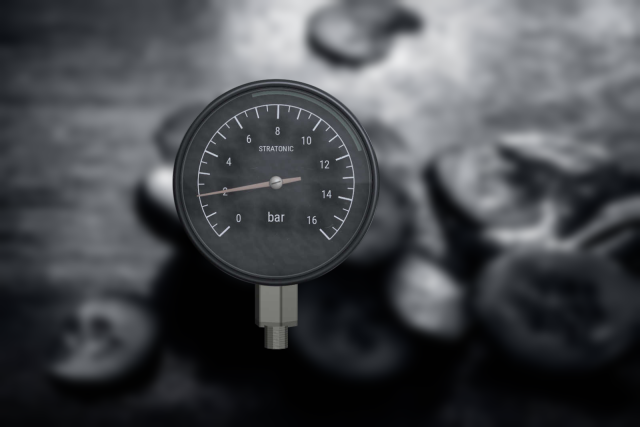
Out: 2 bar
